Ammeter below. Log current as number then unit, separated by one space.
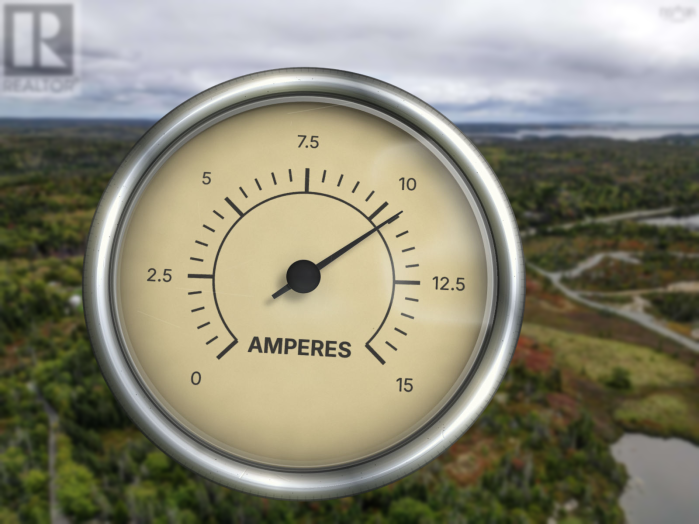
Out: 10.5 A
